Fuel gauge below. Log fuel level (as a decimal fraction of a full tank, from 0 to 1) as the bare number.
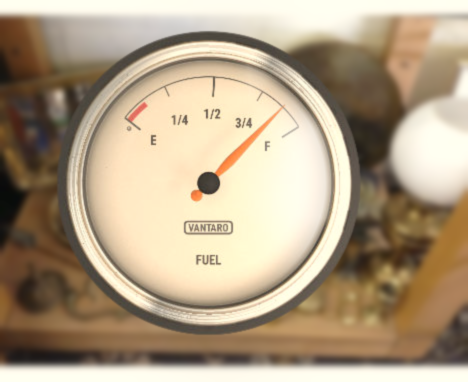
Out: 0.875
